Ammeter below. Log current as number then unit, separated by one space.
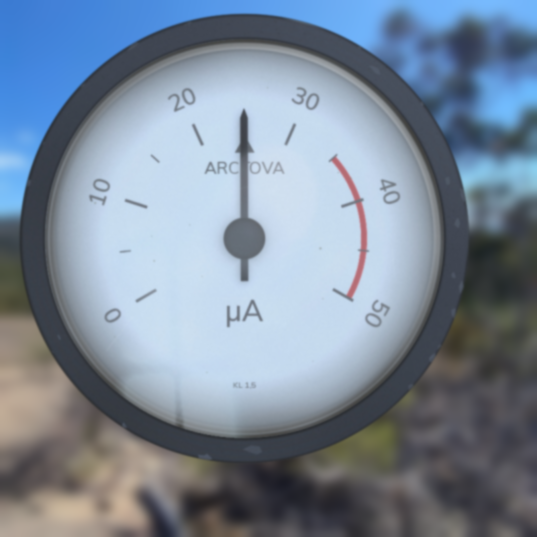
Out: 25 µA
